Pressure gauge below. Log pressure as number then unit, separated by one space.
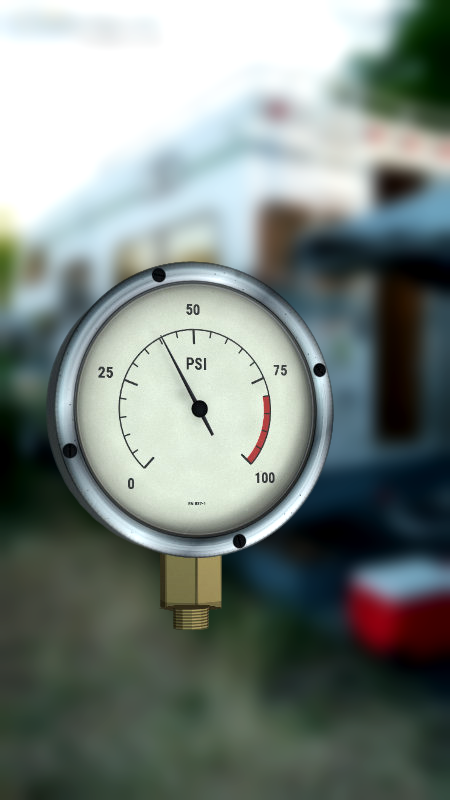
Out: 40 psi
